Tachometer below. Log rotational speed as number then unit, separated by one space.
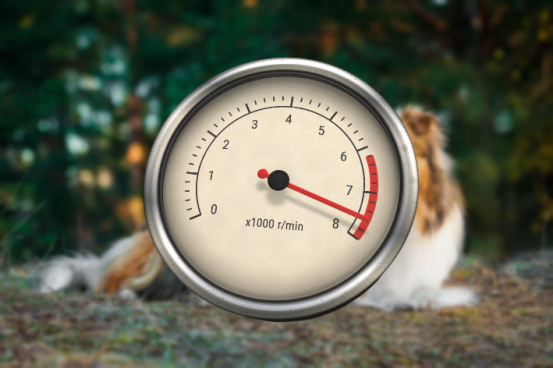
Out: 7600 rpm
